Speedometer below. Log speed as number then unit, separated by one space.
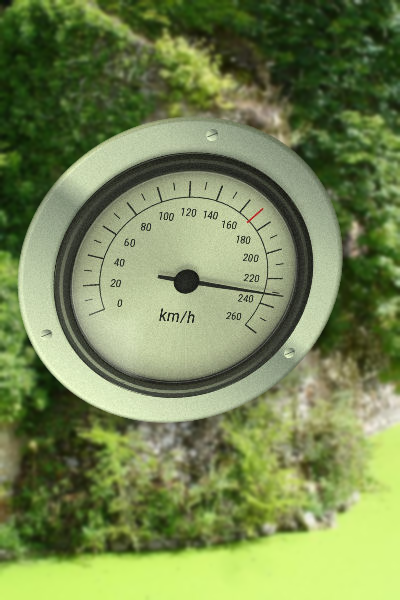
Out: 230 km/h
